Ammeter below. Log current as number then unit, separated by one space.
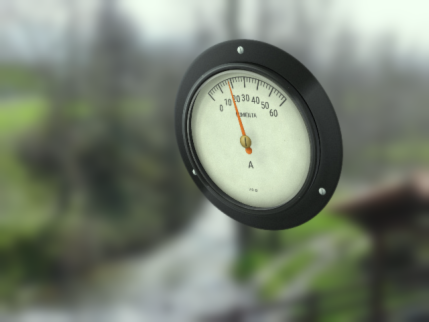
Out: 20 A
